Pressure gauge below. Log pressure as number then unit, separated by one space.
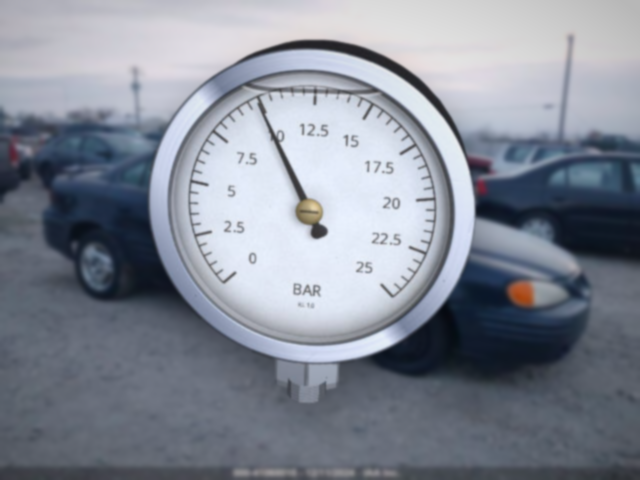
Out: 10 bar
